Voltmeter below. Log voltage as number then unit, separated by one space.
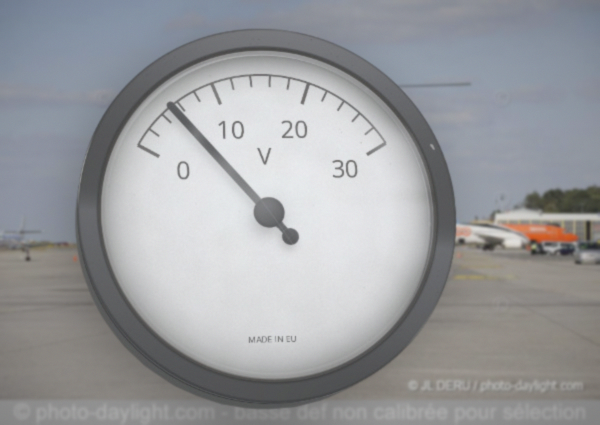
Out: 5 V
